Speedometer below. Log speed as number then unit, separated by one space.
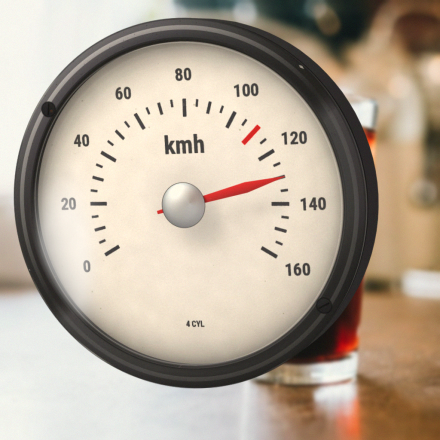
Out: 130 km/h
